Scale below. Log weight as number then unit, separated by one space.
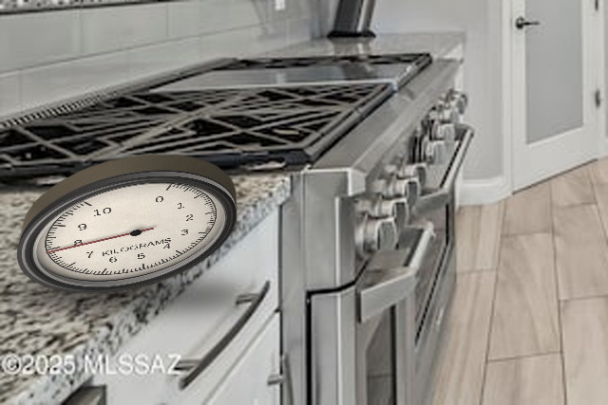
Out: 8 kg
